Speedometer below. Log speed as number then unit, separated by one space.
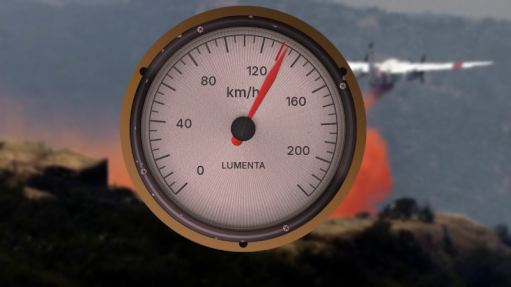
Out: 132.5 km/h
